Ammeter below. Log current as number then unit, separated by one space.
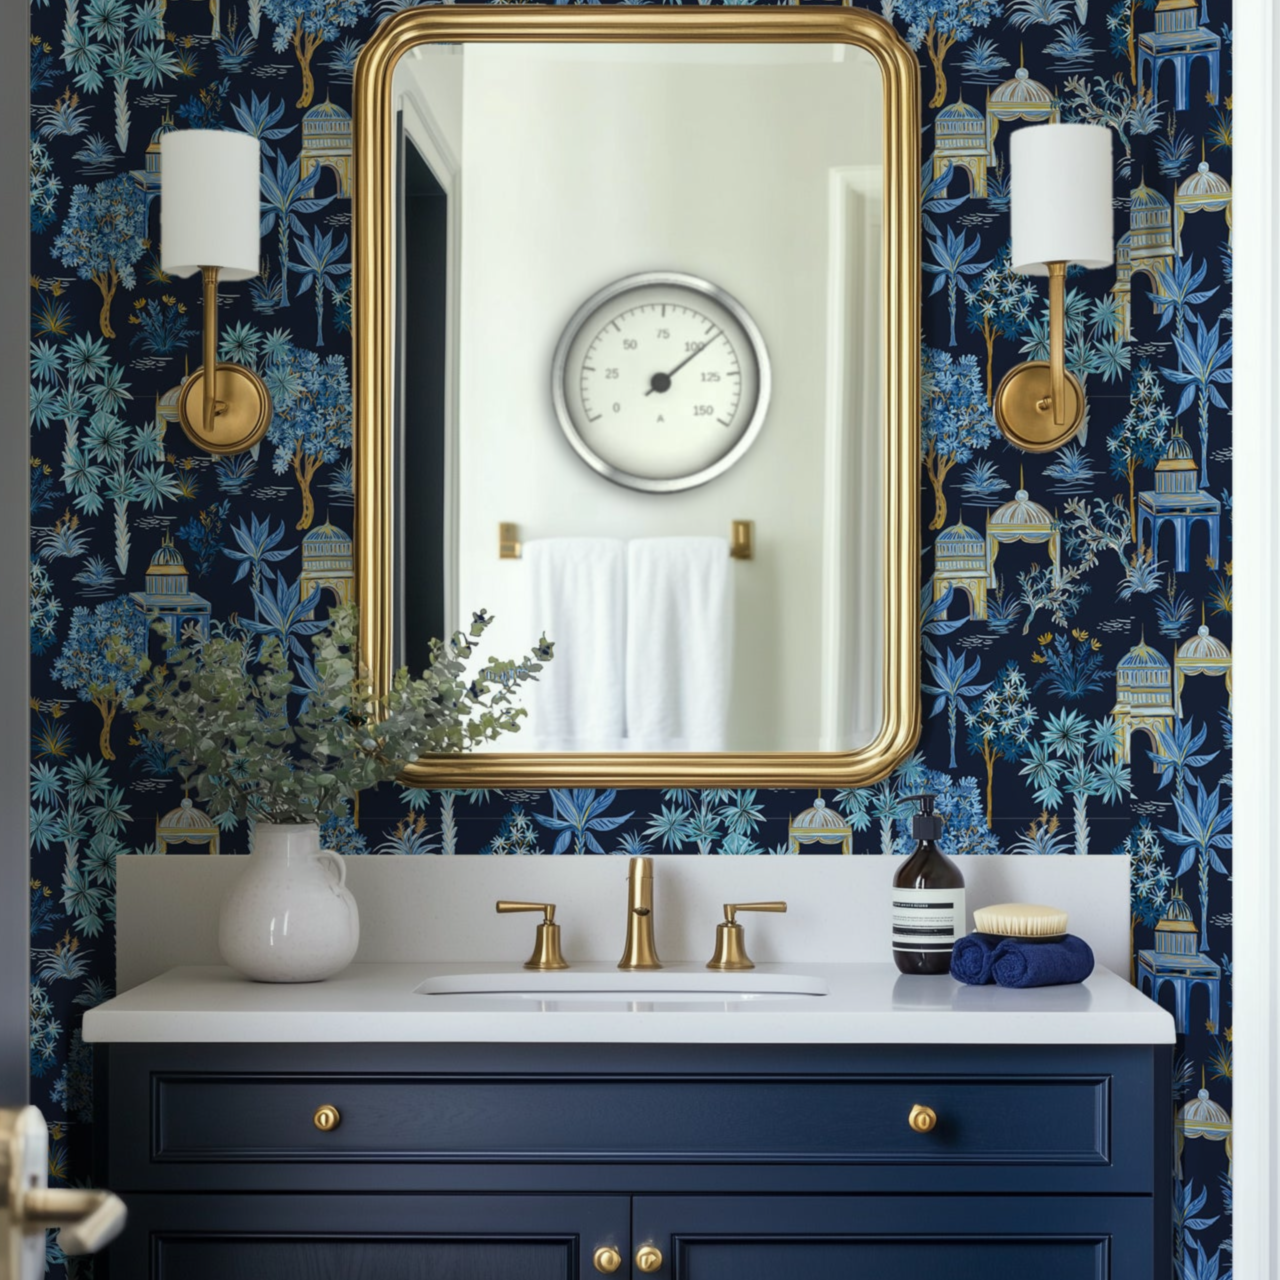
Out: 105 A
